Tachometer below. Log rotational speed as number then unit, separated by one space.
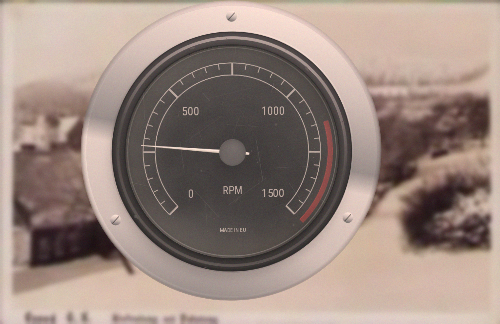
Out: 275 rpm
